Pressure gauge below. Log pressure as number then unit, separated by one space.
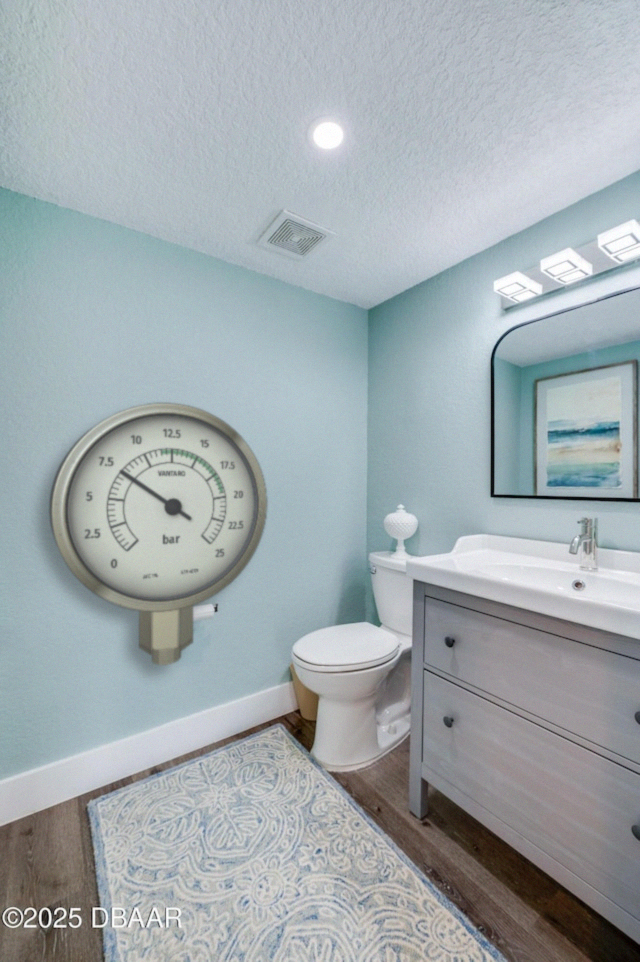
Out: 7.5 bar
